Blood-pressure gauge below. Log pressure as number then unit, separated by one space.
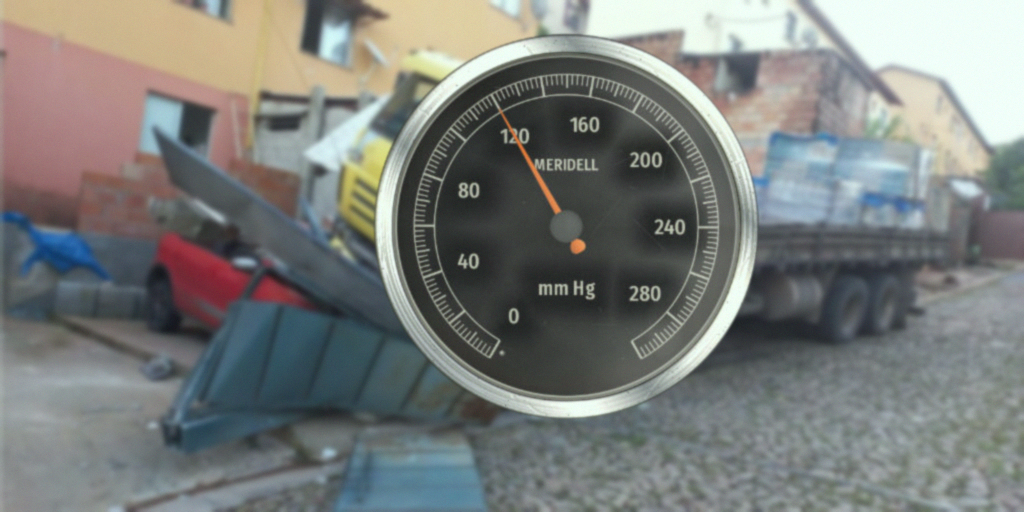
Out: 120 mmHg
